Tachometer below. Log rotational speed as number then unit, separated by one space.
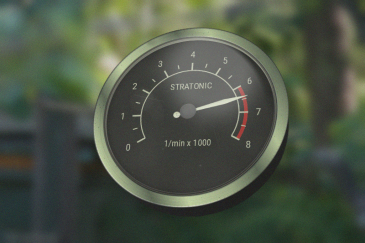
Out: 6500 rpm
